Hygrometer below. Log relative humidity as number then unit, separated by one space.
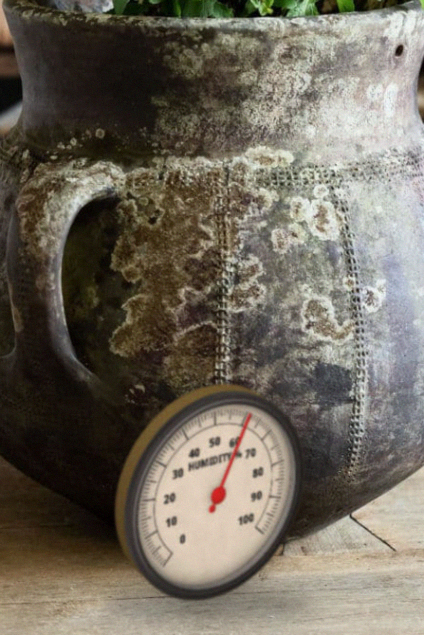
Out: 60 %
